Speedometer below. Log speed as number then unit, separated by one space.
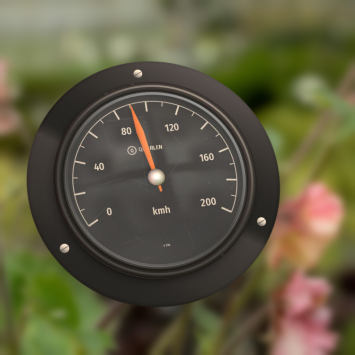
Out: 90 km/h
